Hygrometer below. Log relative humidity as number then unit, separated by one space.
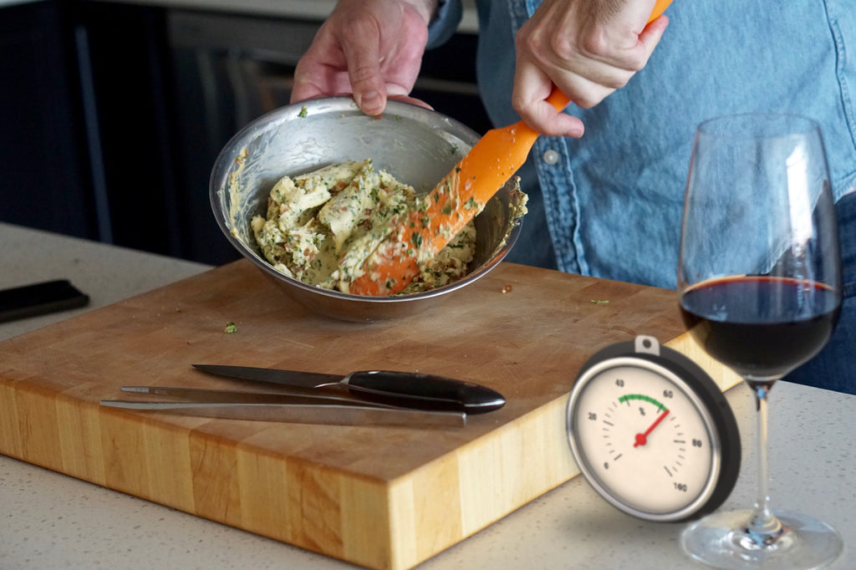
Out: 64 %
